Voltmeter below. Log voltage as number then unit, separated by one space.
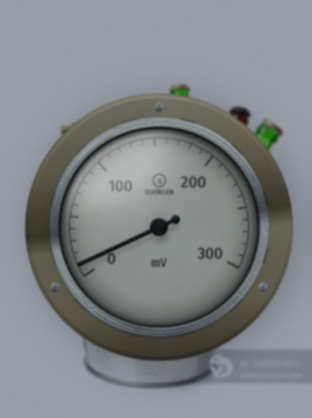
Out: 10 mV
